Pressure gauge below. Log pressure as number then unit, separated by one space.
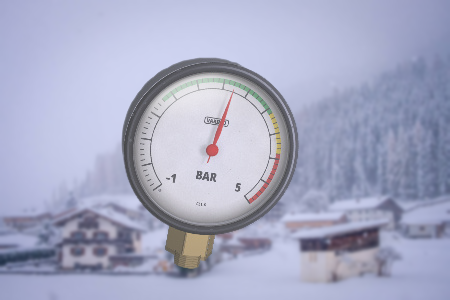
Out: 2.2 bar
